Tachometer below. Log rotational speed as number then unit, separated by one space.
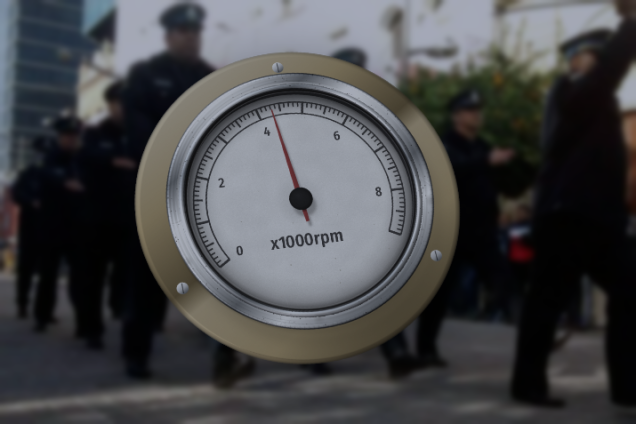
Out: 4300 rpm
